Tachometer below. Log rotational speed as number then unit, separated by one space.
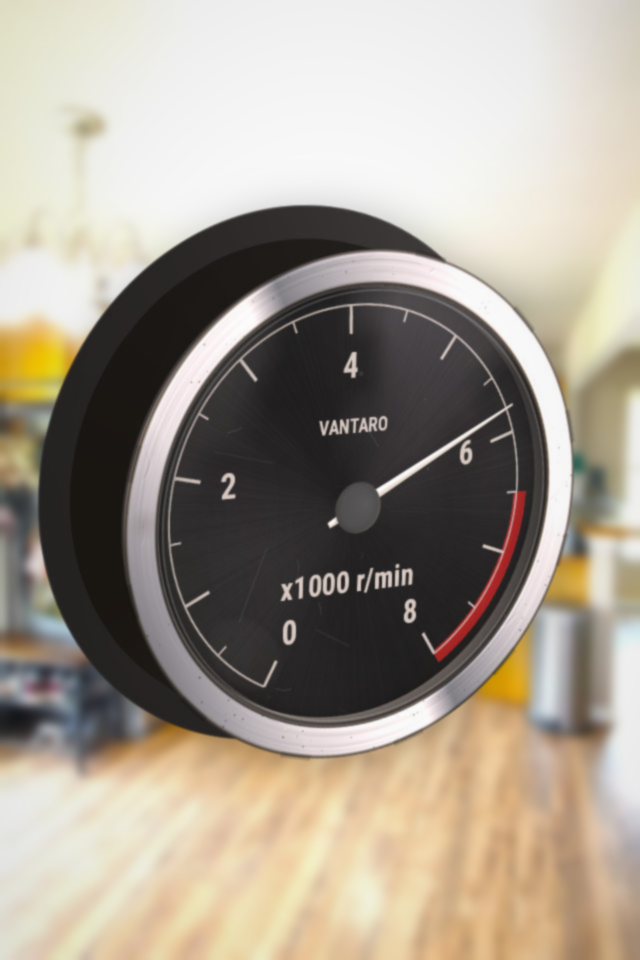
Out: 5750 rpm
